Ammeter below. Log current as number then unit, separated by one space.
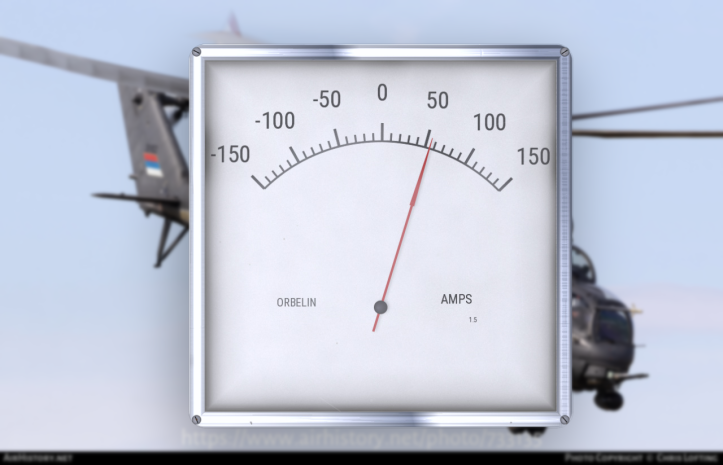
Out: 55 A
